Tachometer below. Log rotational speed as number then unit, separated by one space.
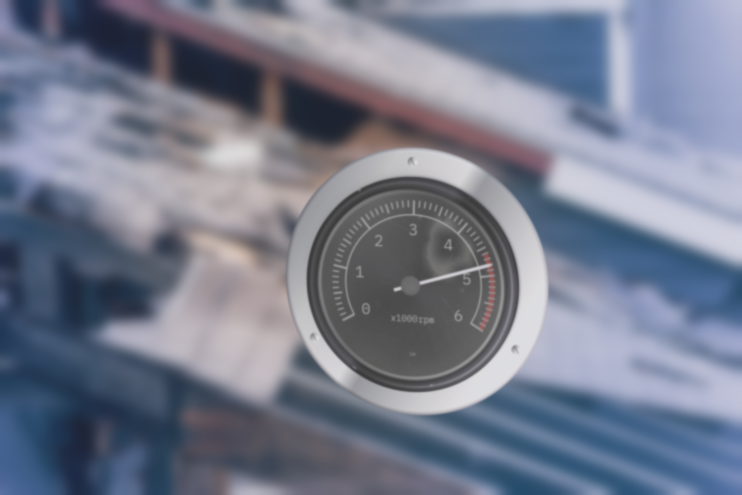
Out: 4800 rpm
